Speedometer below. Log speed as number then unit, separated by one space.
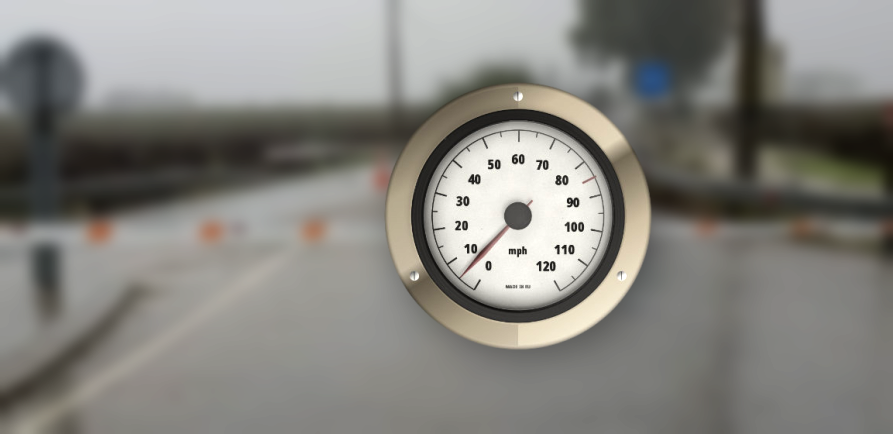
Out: 5 mph
